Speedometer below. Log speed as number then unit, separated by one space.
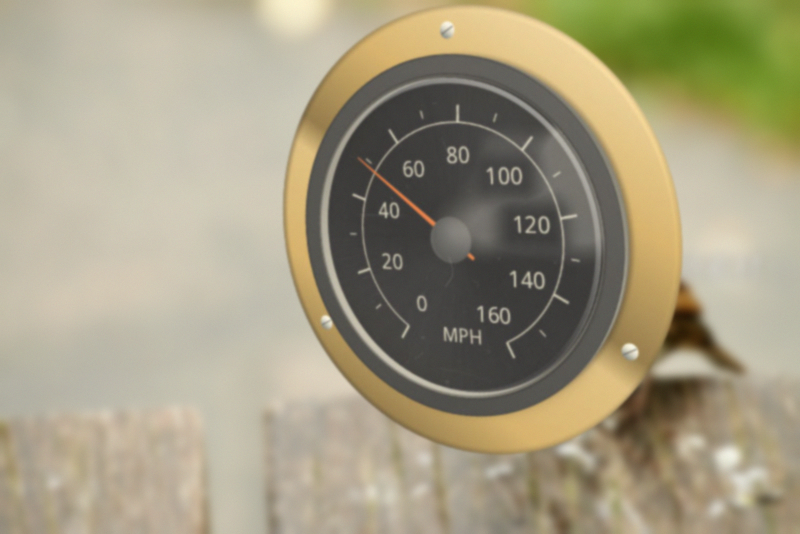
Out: 50 mph
